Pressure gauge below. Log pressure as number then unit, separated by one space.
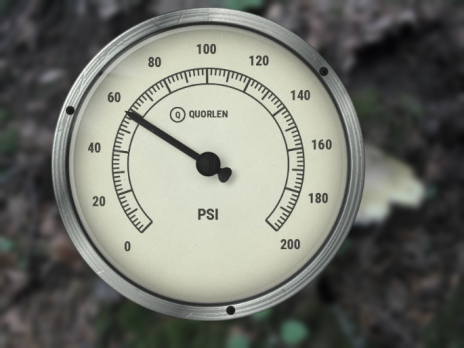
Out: 58 psi
